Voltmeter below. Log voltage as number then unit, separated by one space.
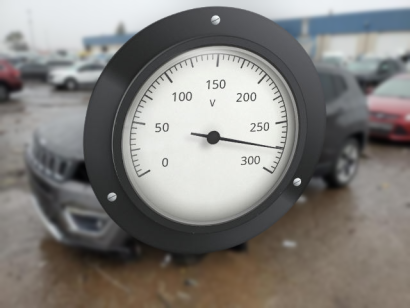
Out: 275 V
